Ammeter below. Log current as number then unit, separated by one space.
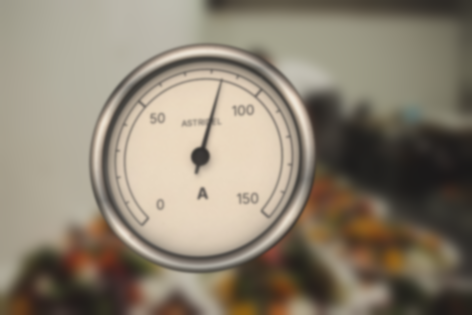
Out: 85 A
